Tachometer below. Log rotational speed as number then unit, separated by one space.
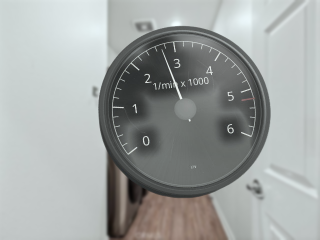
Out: 2700 rpm
